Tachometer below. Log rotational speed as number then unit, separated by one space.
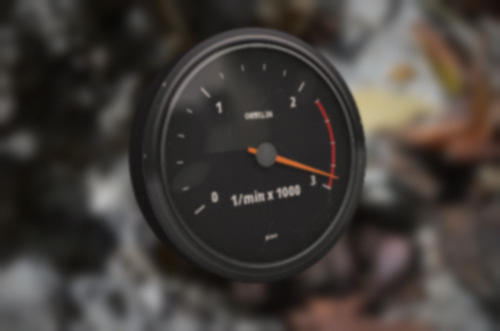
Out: 2900 rpm
